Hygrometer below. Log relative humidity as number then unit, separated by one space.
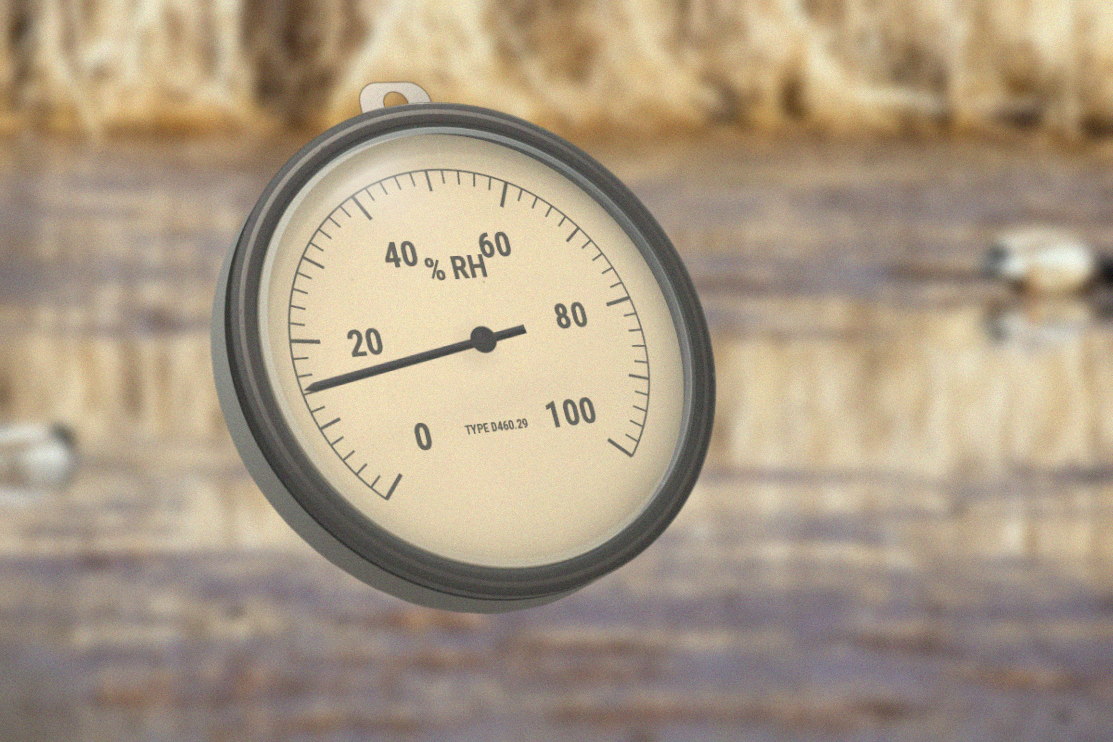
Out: 14 %
